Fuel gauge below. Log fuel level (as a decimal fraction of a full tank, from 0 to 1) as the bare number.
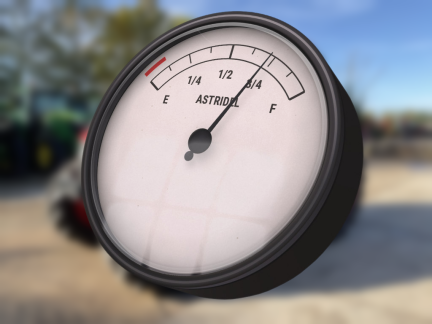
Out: 0.75
